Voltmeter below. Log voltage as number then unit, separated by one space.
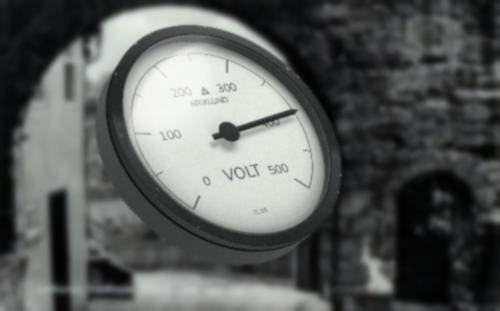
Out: 400 V
